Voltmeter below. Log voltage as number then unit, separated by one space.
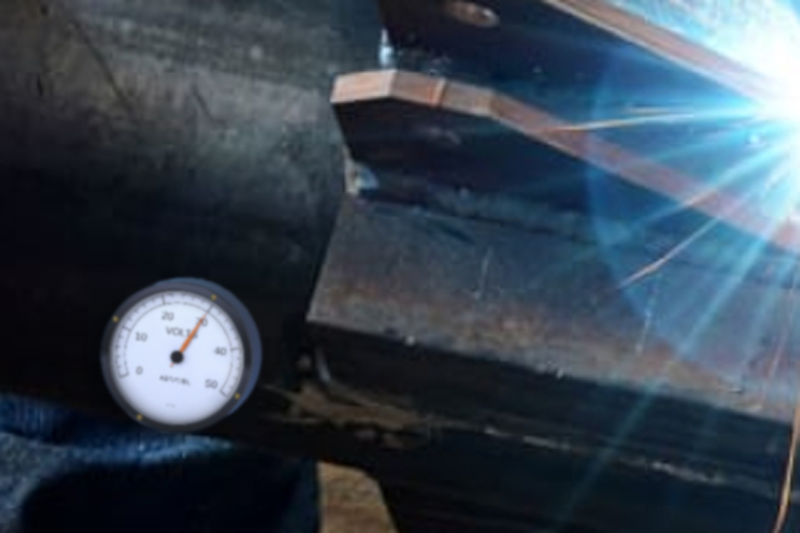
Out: 30 V
